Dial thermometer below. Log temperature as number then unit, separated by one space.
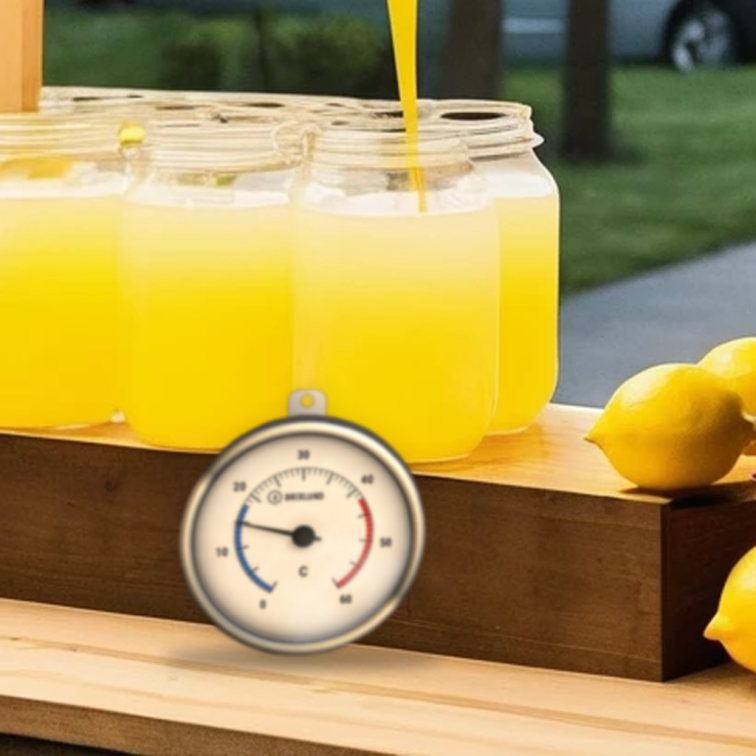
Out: 15 °C
